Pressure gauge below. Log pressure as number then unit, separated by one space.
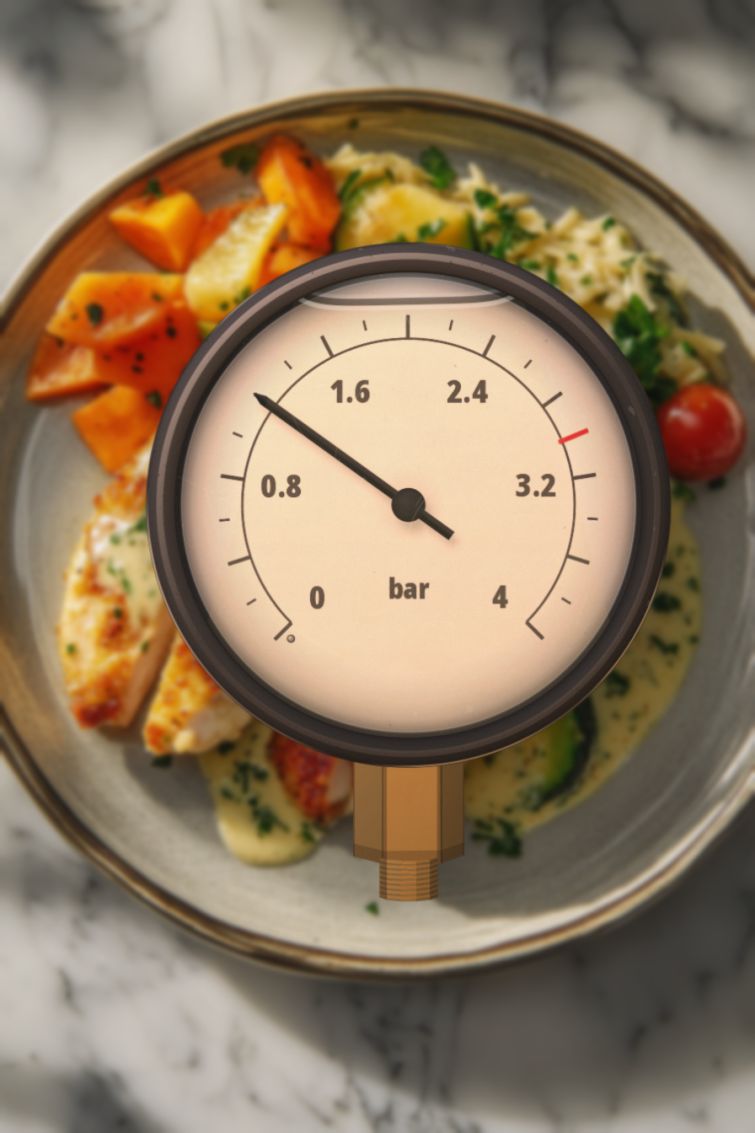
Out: 1.2 bar
